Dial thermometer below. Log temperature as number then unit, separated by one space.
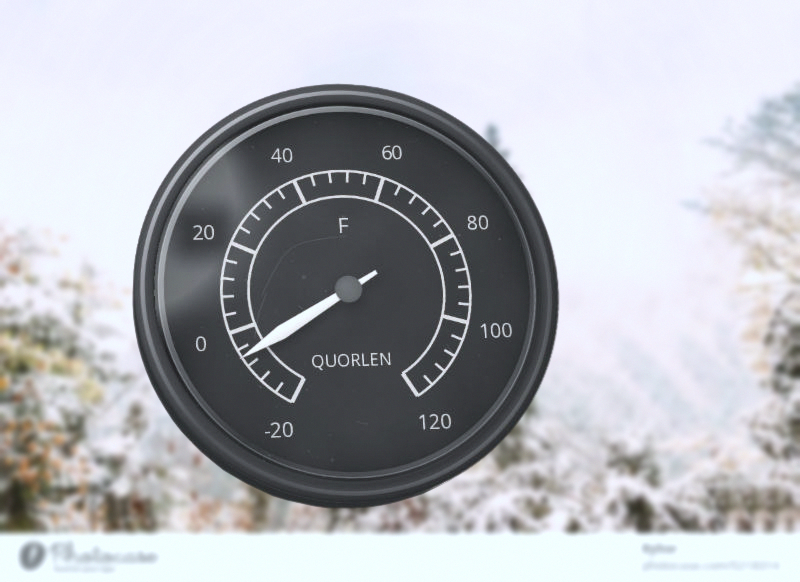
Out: -6 °F
